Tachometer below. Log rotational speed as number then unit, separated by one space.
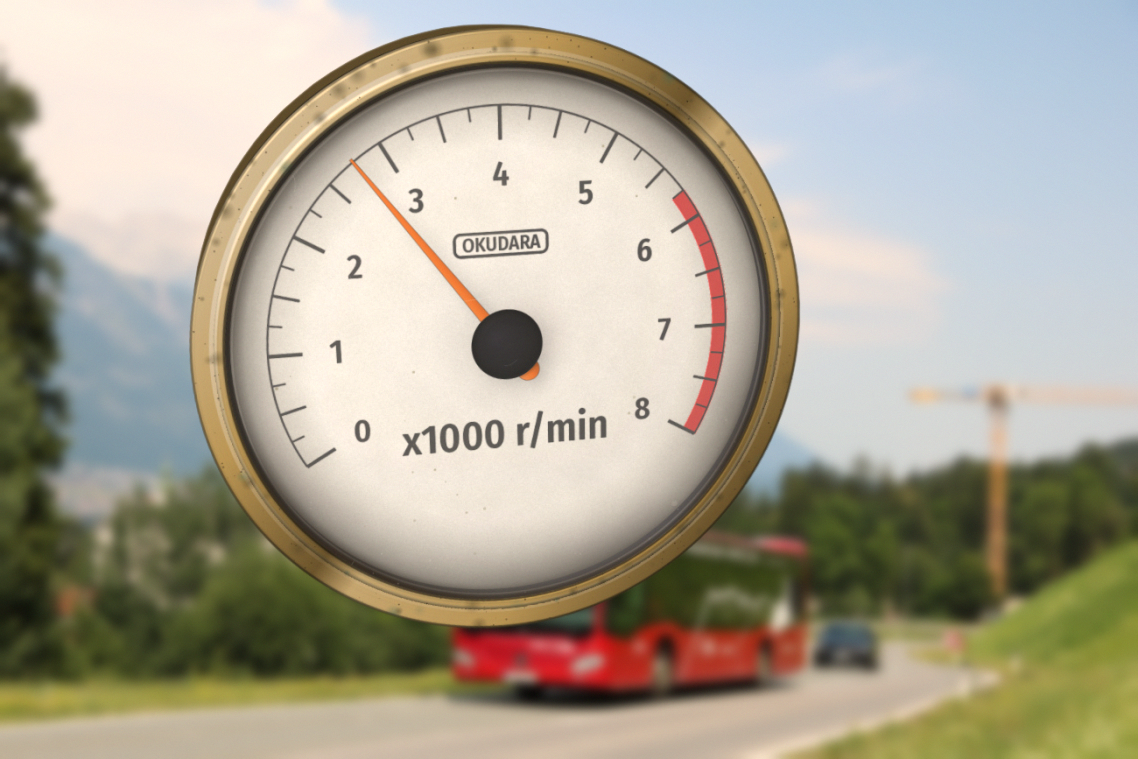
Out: 2750 rpm
